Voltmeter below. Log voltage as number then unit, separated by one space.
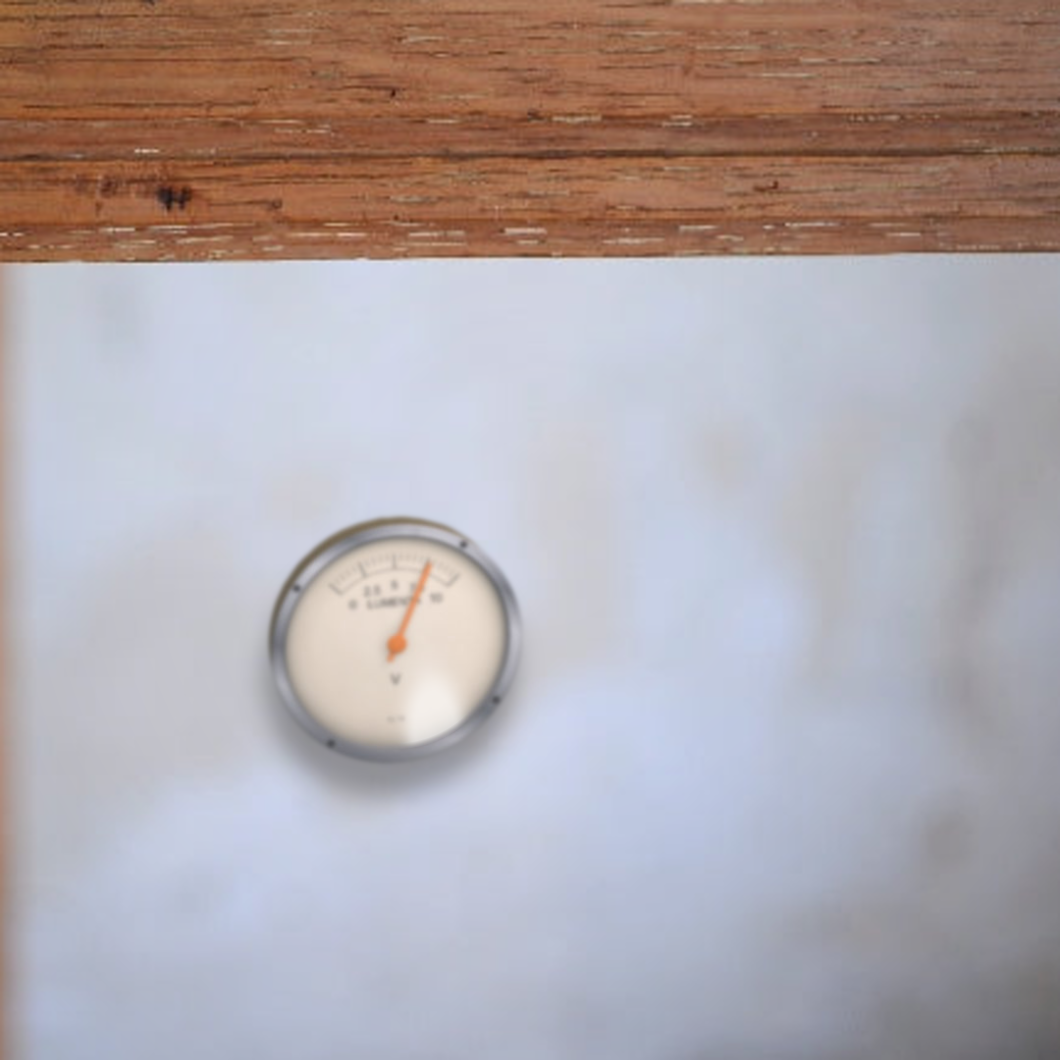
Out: 7.5 V
